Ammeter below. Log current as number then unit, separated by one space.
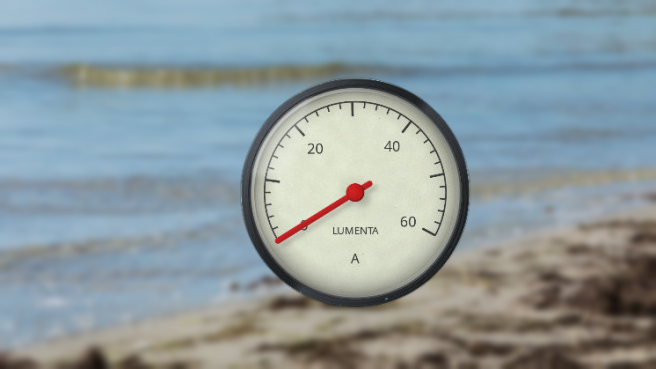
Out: 0 A
